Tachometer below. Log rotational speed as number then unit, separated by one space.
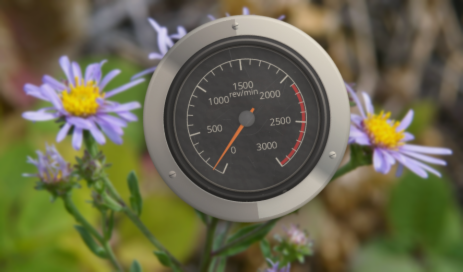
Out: 100 rpm
